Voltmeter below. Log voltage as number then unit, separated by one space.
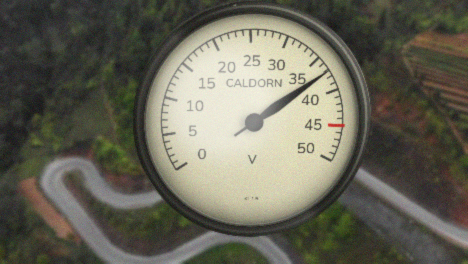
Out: 37 V
